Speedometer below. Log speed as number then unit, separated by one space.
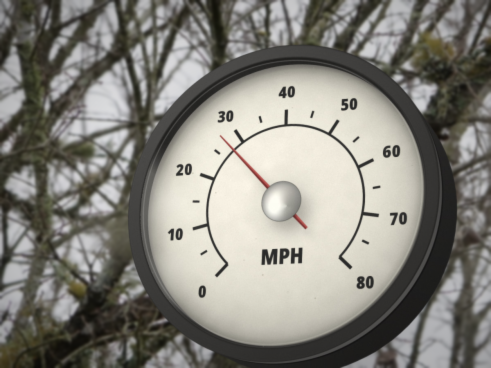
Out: 27.5 mph
